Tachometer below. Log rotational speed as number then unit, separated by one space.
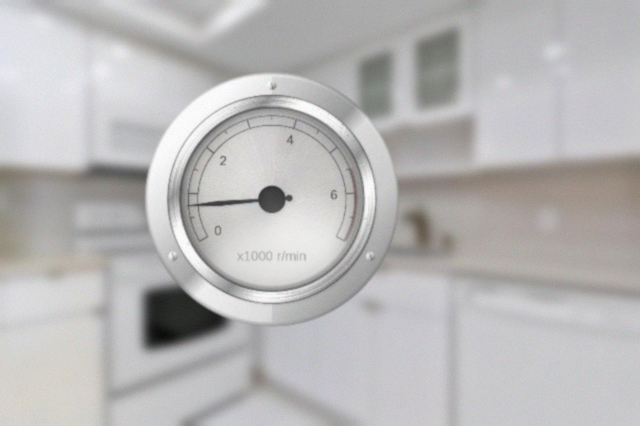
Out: 750 rpm
